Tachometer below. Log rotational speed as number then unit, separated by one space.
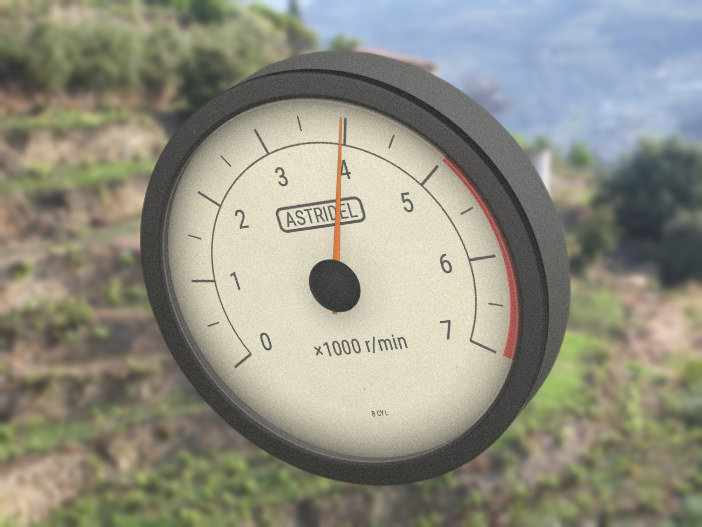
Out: 4000 rpm
